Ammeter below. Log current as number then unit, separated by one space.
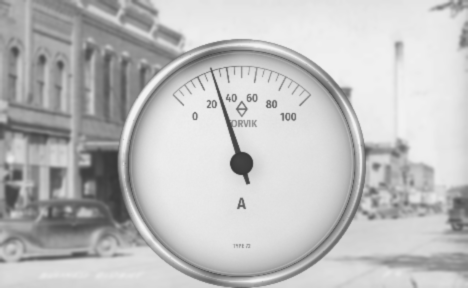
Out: 30 A
